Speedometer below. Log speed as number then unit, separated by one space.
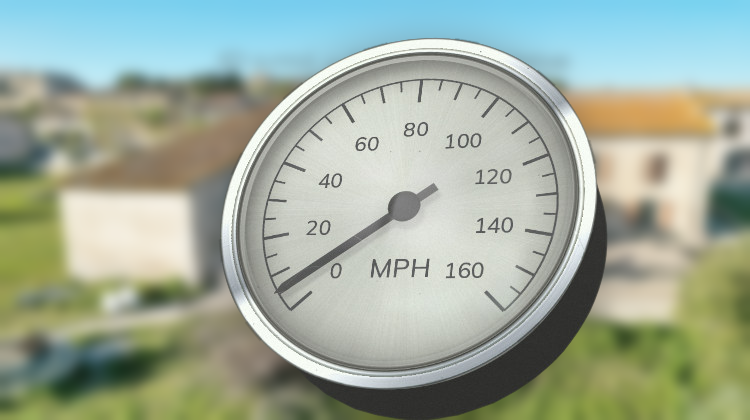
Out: 5 mph
